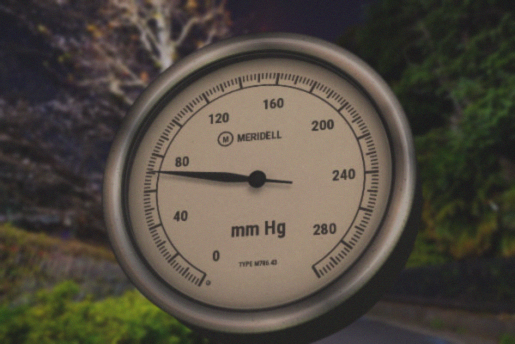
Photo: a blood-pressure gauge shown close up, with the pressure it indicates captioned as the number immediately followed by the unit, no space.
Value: 70mmHg
